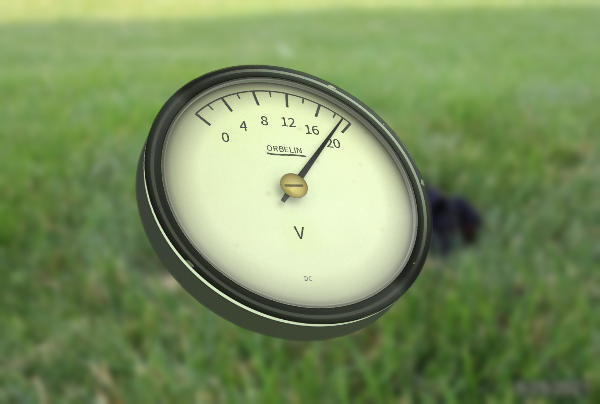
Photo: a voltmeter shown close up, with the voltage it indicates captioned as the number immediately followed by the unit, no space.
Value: 19V
